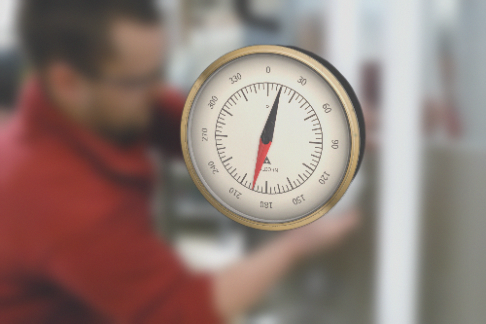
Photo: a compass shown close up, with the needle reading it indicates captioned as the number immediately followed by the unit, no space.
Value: 195°
